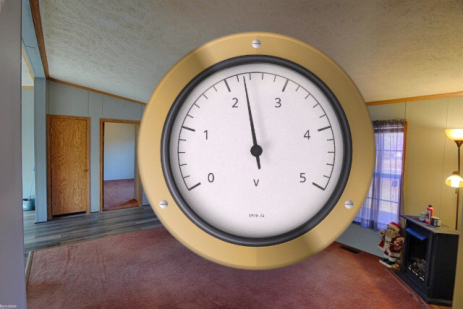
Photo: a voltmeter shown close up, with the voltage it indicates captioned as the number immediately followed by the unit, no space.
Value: 2.3V
